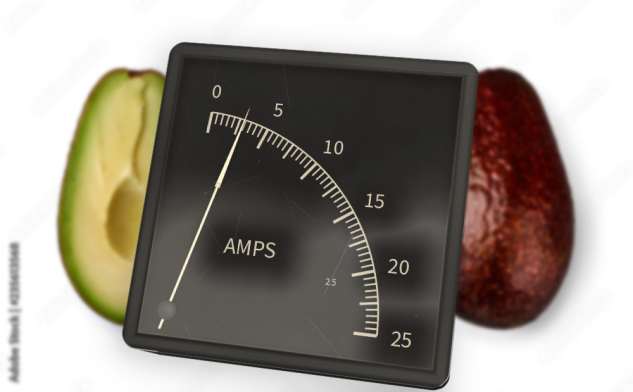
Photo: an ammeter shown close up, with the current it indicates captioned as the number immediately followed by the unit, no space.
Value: 3A
